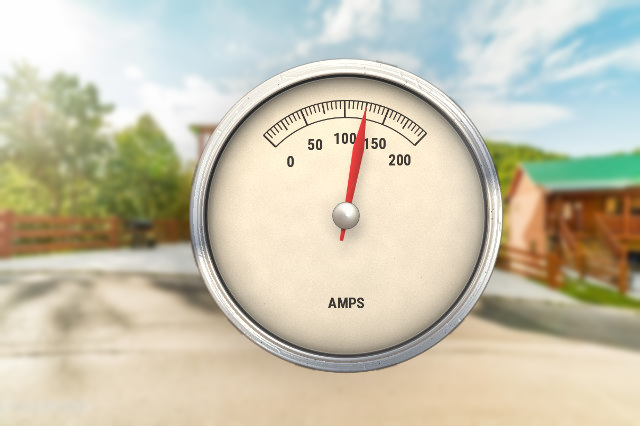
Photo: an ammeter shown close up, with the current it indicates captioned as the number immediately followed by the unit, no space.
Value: 125A
